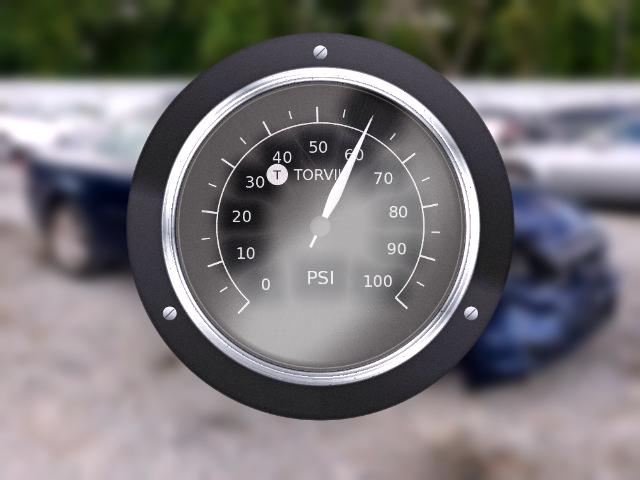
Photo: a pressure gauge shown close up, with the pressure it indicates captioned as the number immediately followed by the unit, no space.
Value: 60psi
